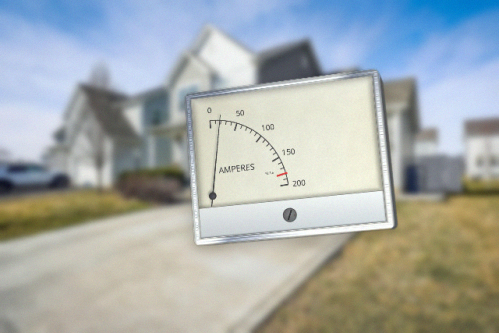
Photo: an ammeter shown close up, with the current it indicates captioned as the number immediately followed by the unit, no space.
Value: 20A
